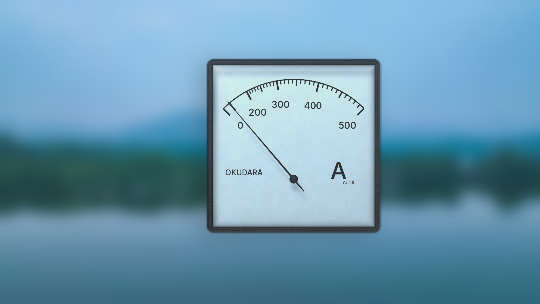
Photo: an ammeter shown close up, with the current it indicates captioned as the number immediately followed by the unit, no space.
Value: 100A
